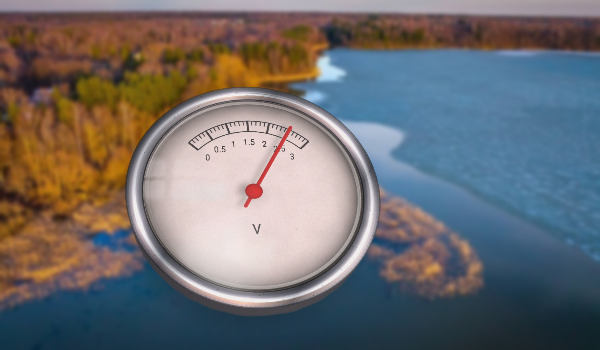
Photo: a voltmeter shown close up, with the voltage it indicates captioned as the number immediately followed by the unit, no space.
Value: 2.5V
